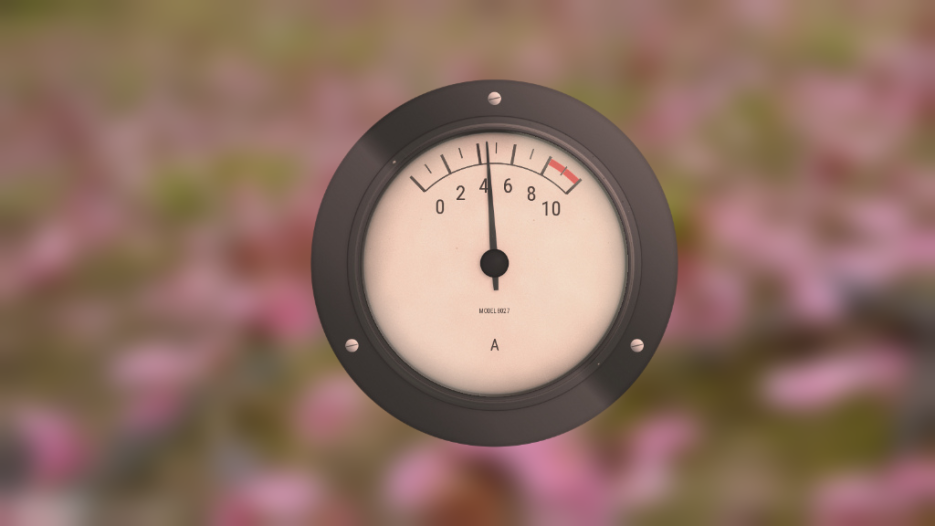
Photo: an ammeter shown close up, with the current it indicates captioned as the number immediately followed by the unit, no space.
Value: 4.5A
